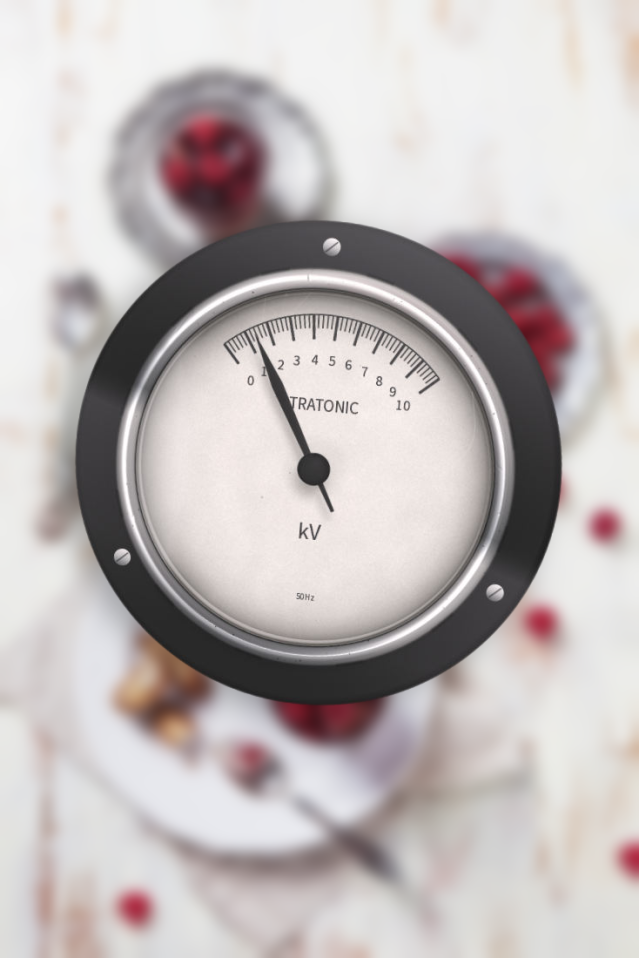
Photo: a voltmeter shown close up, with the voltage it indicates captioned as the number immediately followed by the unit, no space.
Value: 1.4kV
